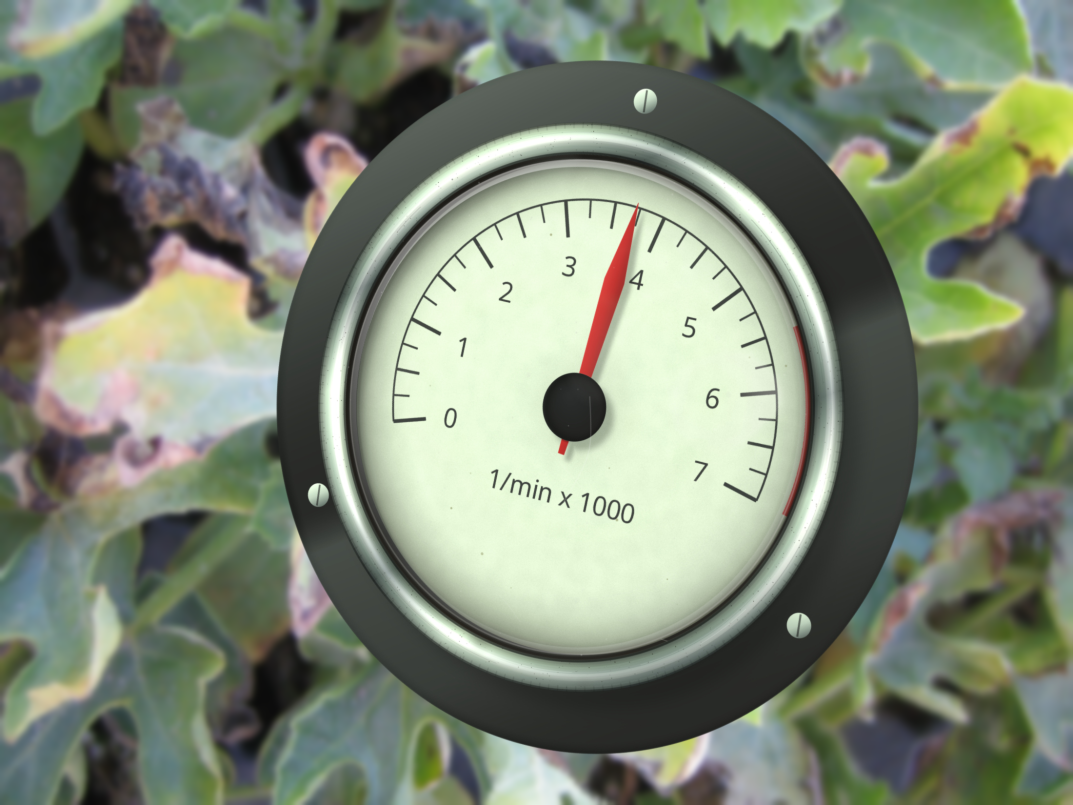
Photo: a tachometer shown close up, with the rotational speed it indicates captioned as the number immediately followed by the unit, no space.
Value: 3750rpm
